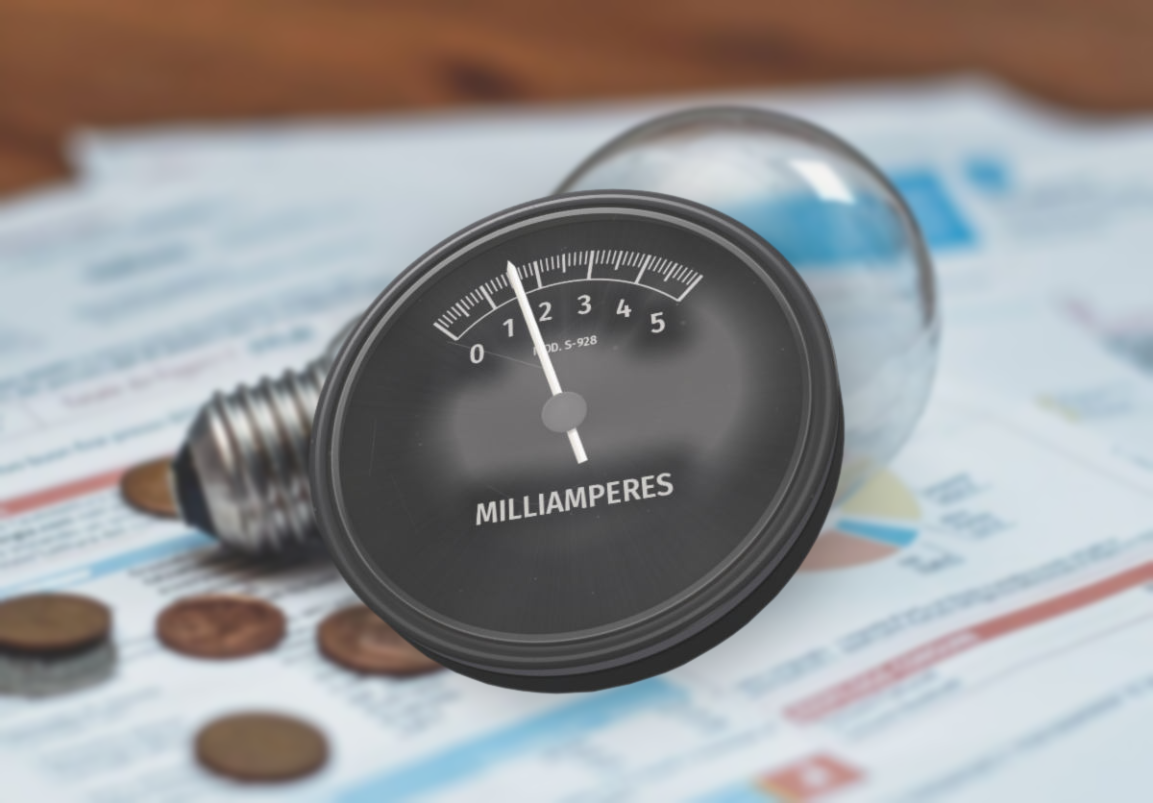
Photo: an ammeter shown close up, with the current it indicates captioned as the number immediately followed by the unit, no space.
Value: 1.6mA
